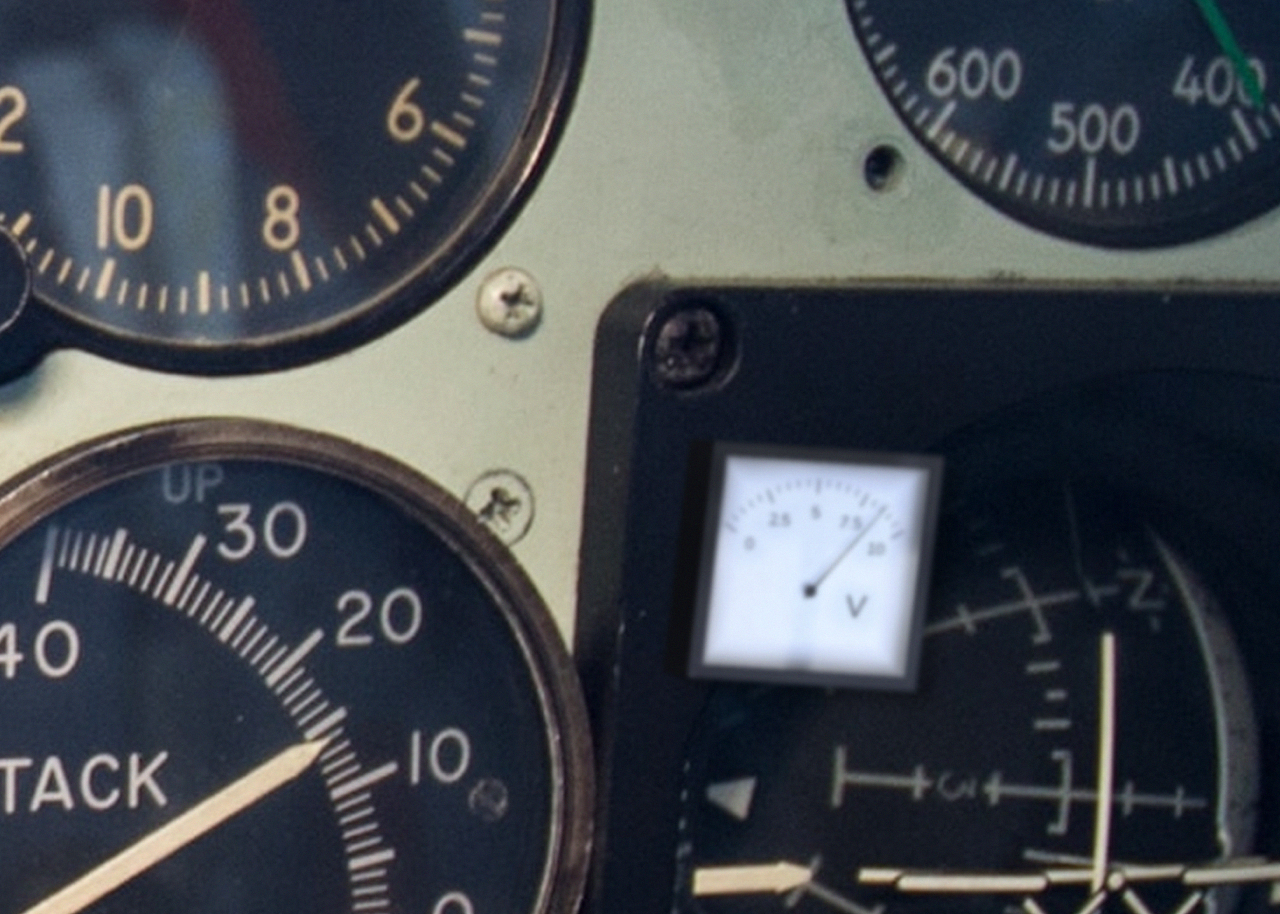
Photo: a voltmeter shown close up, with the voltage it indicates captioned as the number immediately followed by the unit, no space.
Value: 8.5V
